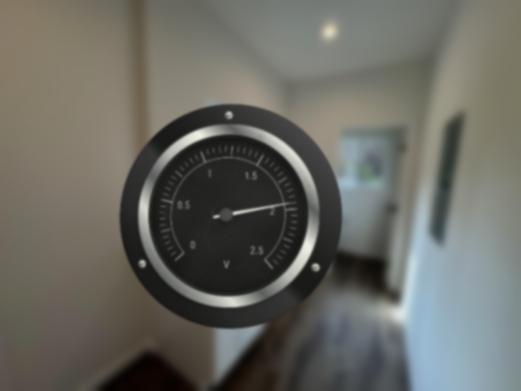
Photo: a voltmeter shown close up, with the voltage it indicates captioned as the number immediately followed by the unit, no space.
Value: 1.95V
